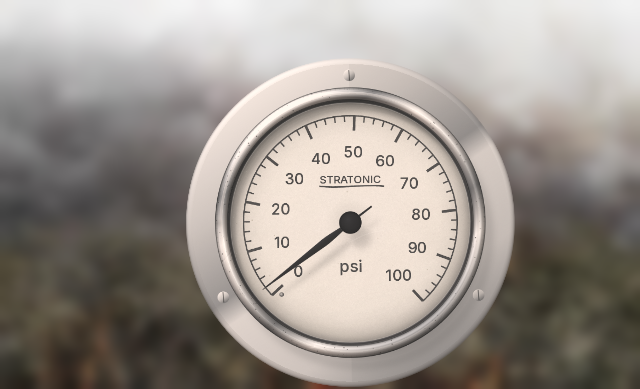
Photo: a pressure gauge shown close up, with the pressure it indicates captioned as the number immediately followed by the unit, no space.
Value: 2psi
